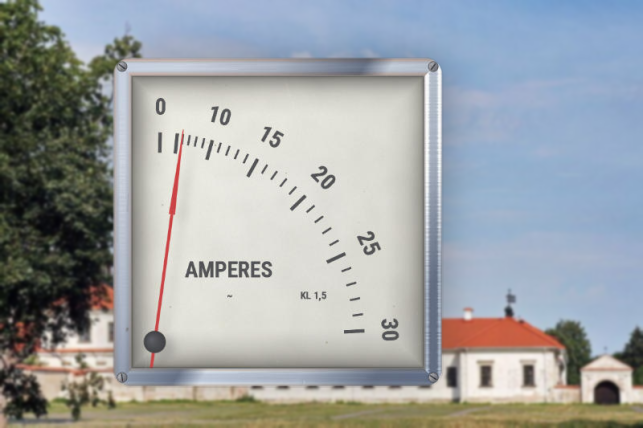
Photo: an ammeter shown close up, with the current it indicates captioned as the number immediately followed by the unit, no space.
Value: 6A
